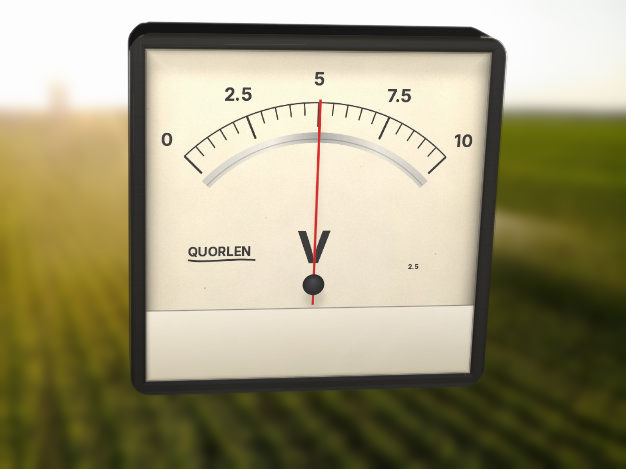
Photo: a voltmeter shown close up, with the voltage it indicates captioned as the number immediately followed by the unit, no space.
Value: 5V
